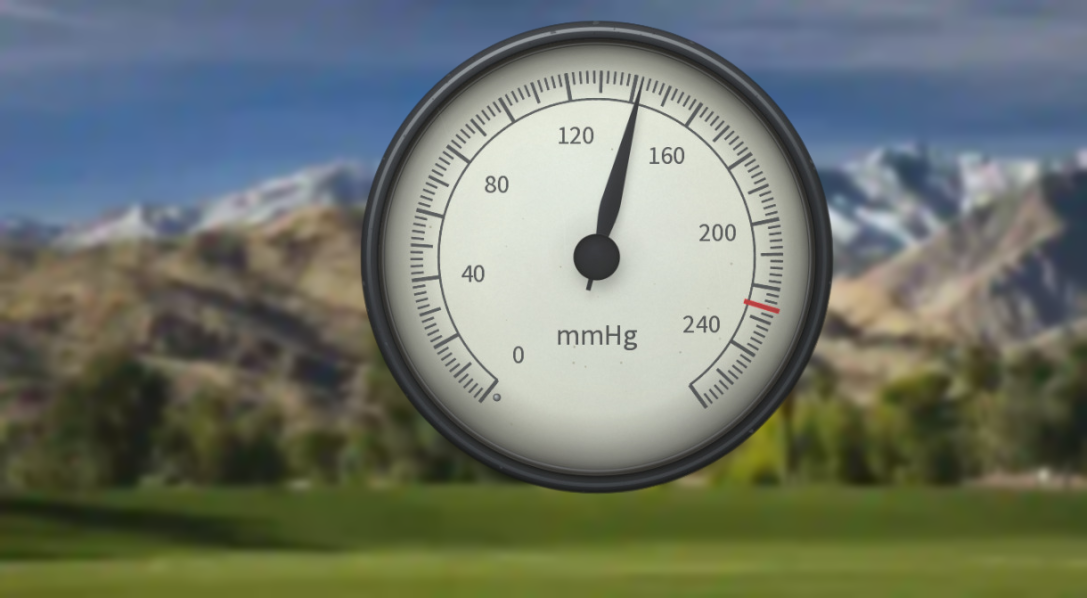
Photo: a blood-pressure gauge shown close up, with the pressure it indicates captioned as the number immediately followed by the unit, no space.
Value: 142mmHg
